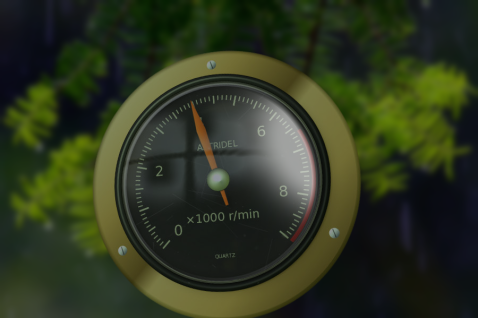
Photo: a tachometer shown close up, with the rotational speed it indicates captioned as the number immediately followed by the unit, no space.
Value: 4000rpm
